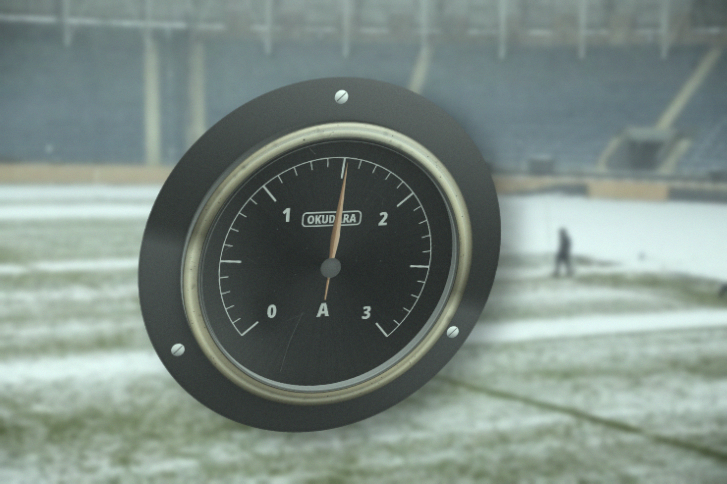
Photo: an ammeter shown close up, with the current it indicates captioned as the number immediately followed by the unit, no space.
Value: 1.5A
